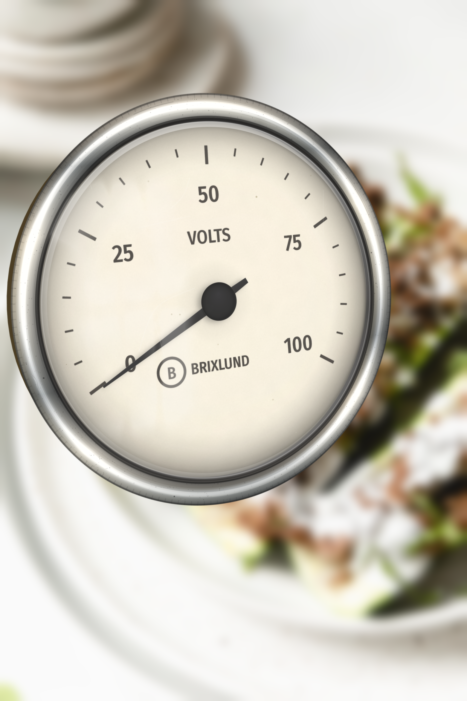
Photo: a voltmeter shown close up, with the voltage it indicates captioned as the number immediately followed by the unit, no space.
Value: 0V
